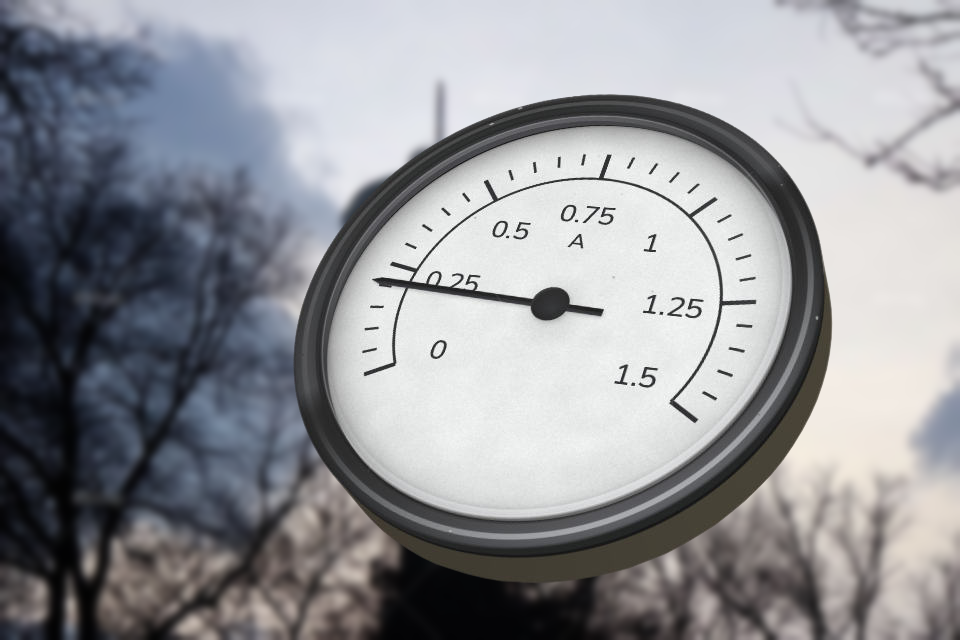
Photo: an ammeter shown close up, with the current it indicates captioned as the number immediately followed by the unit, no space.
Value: 0.2A
